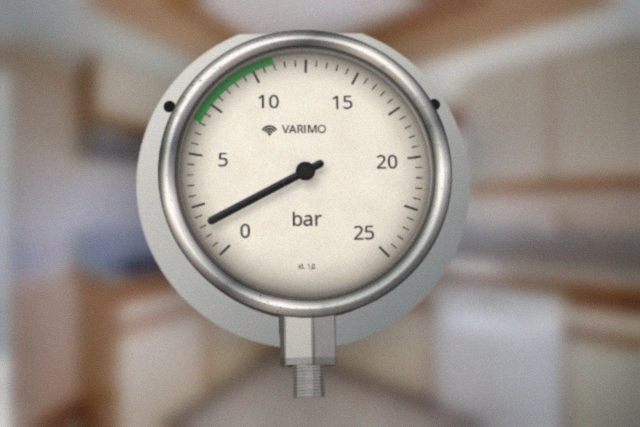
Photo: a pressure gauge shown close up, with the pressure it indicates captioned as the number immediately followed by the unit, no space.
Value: 1.5bar
